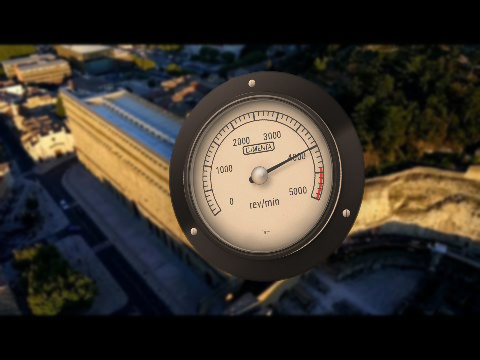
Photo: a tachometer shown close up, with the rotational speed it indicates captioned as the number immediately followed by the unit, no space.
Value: 4000rpm
